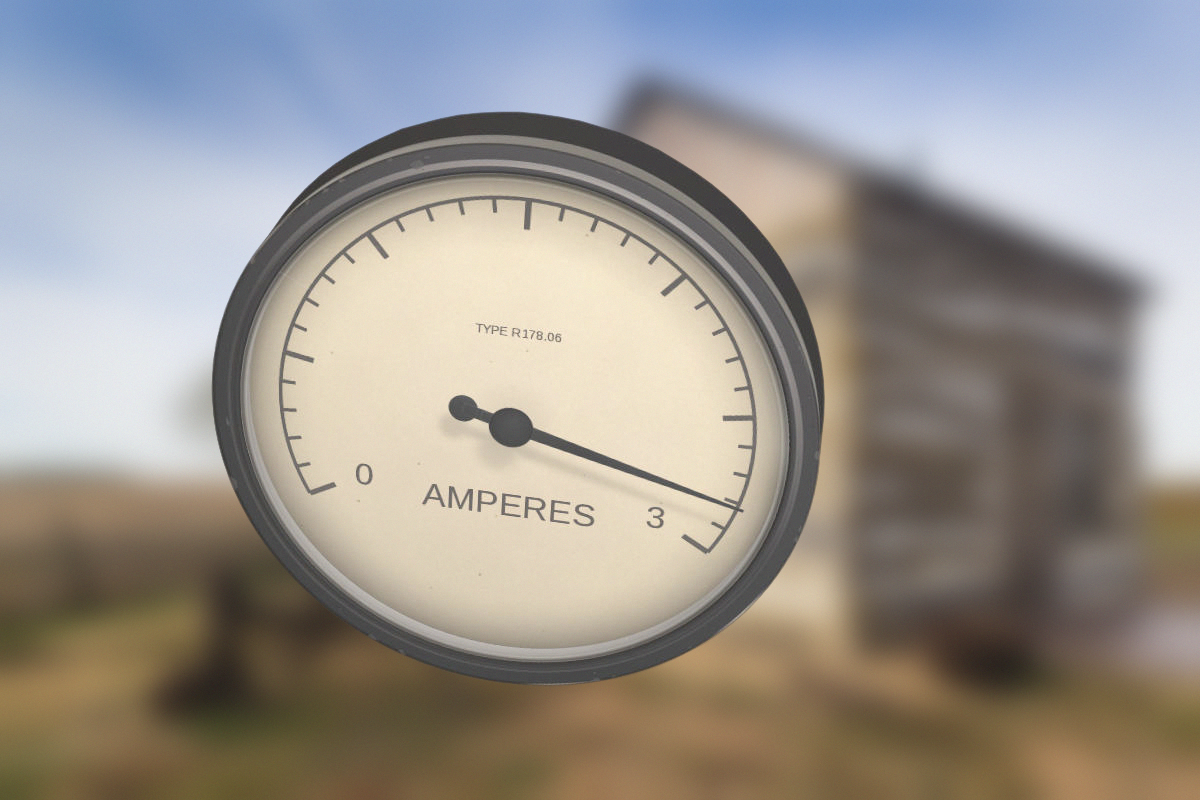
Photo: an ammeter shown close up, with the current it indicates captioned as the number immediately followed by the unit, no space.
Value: 2.8A
